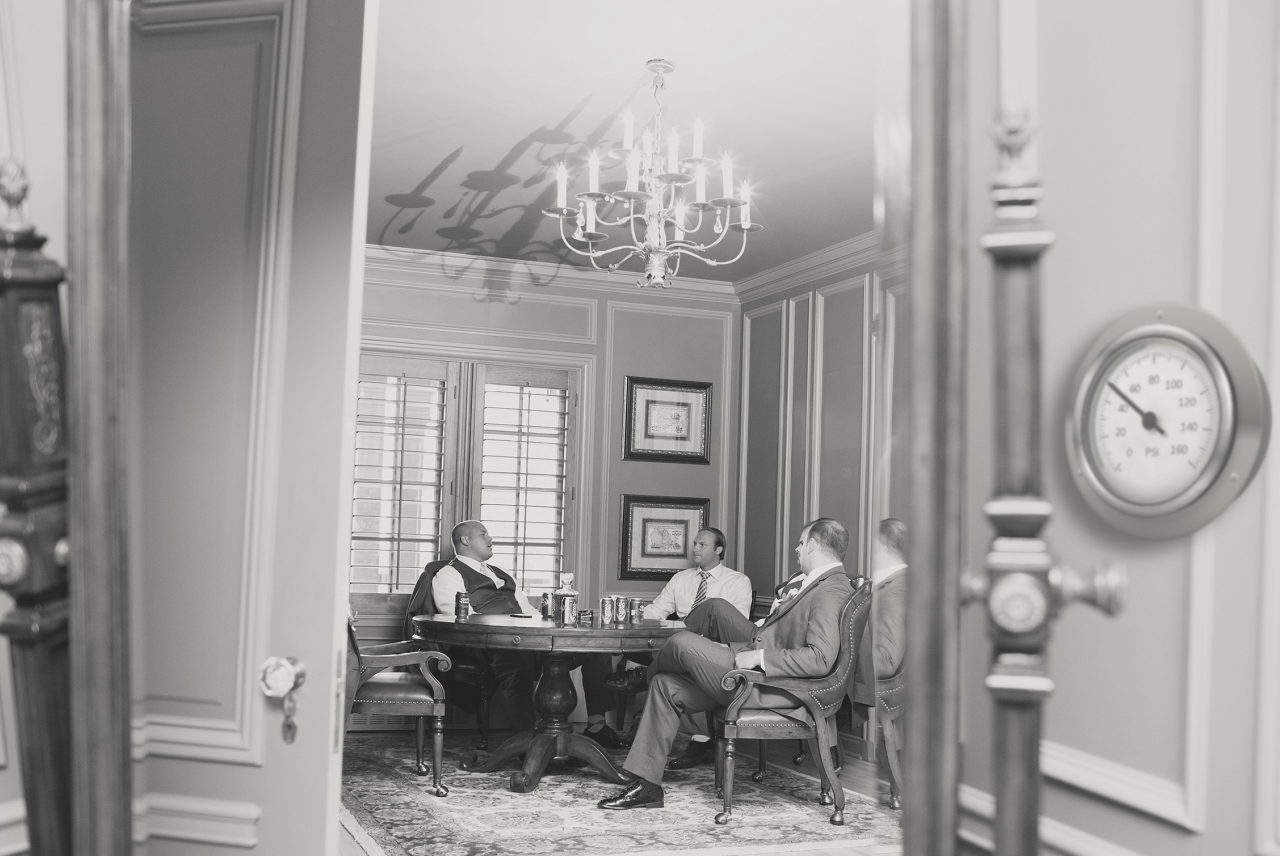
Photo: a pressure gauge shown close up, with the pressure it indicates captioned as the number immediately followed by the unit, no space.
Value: 50psi
